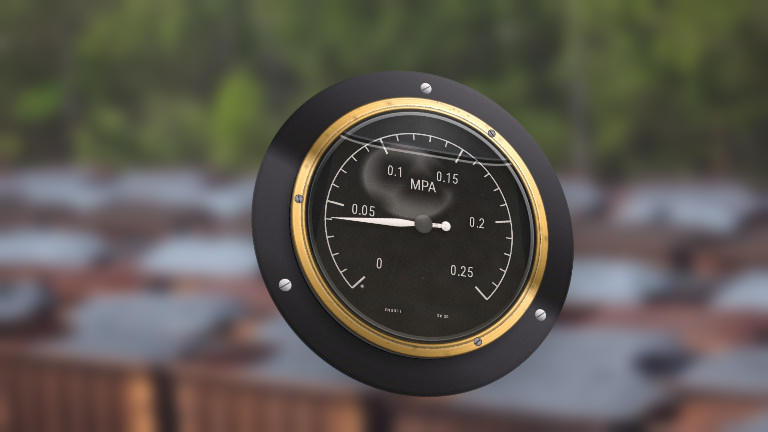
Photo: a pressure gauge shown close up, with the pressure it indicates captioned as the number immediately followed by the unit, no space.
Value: 0.04MPa
